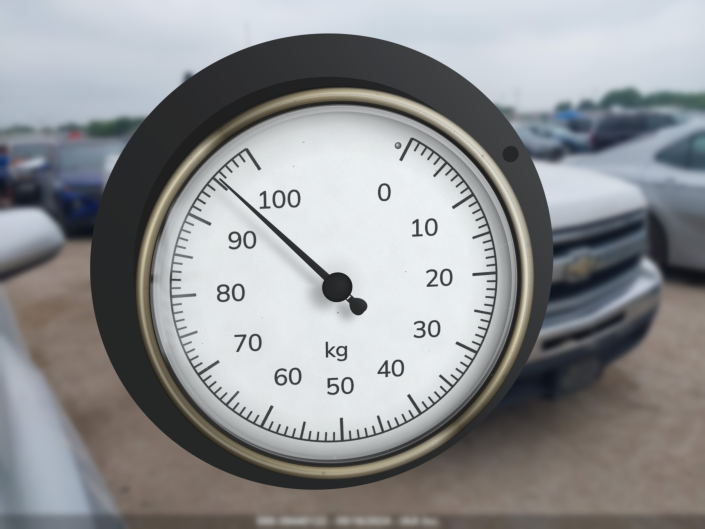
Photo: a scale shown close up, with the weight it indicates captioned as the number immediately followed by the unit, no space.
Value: 95.5kg
